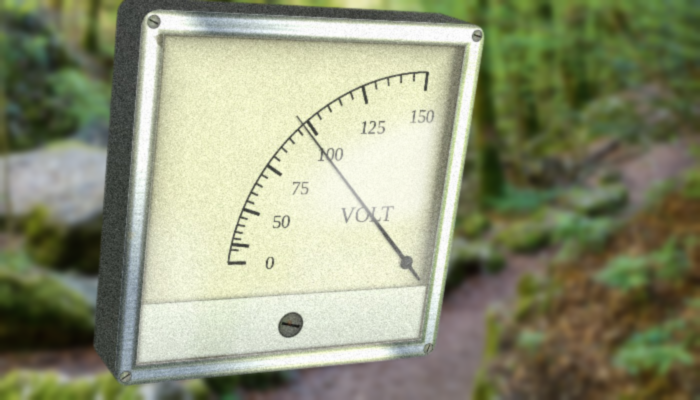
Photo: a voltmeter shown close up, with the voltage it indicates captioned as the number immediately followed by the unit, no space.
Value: 97.5V
